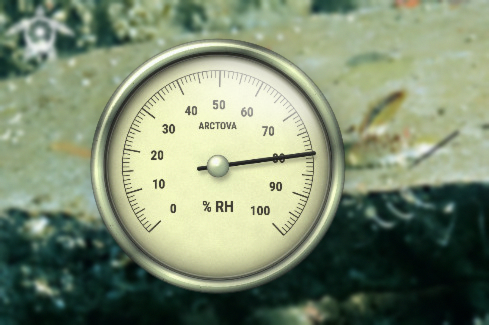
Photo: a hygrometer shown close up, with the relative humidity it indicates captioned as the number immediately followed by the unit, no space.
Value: 80%
